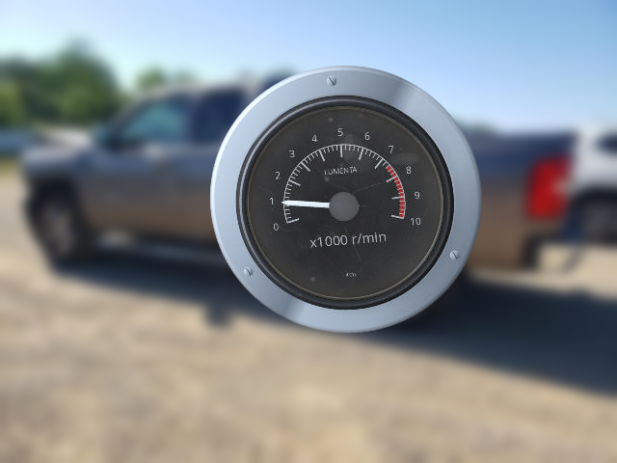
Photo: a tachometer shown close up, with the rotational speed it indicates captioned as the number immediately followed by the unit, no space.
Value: 1000rpm
